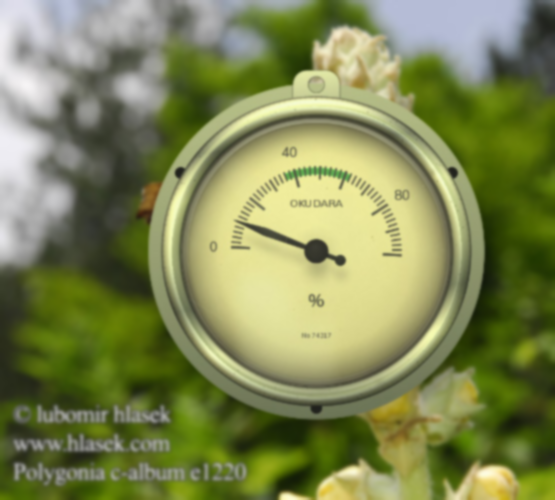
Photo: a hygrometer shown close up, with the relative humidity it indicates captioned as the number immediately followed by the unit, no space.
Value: 10%
